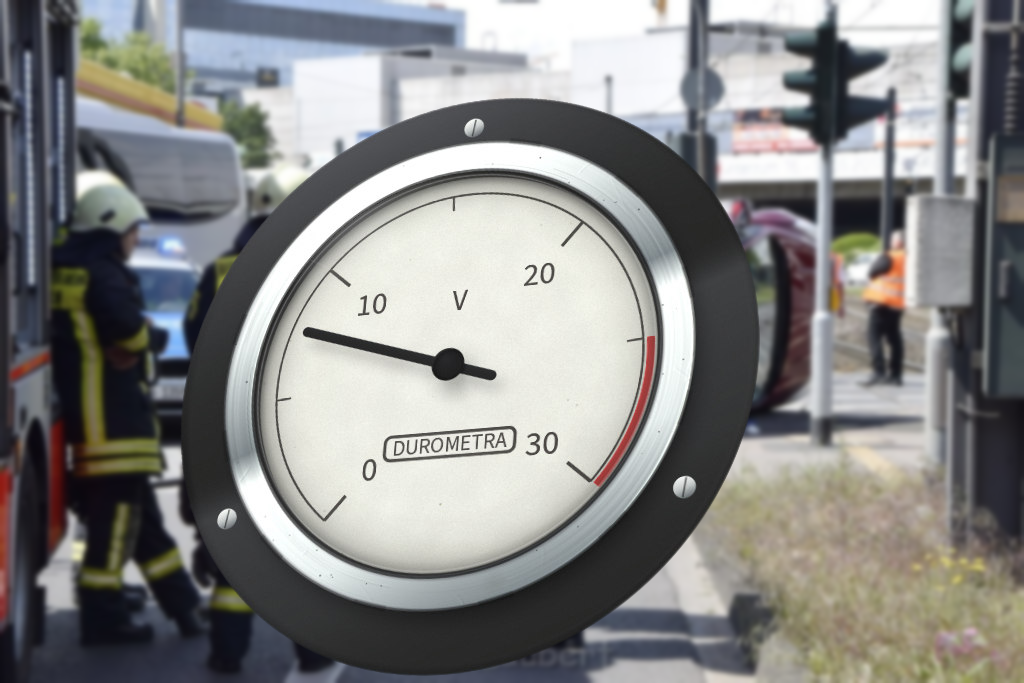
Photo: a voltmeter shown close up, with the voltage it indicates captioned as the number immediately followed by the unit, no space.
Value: 7.5V
